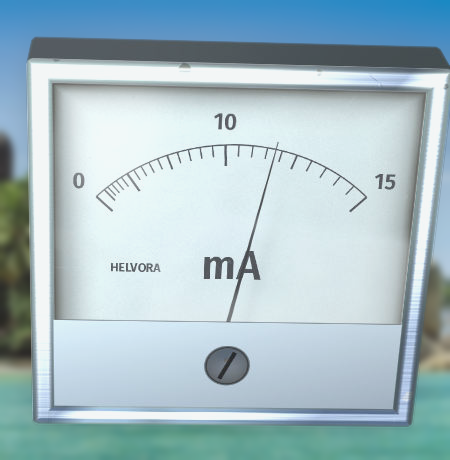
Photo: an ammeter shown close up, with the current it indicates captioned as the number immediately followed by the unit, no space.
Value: 11.75mA
